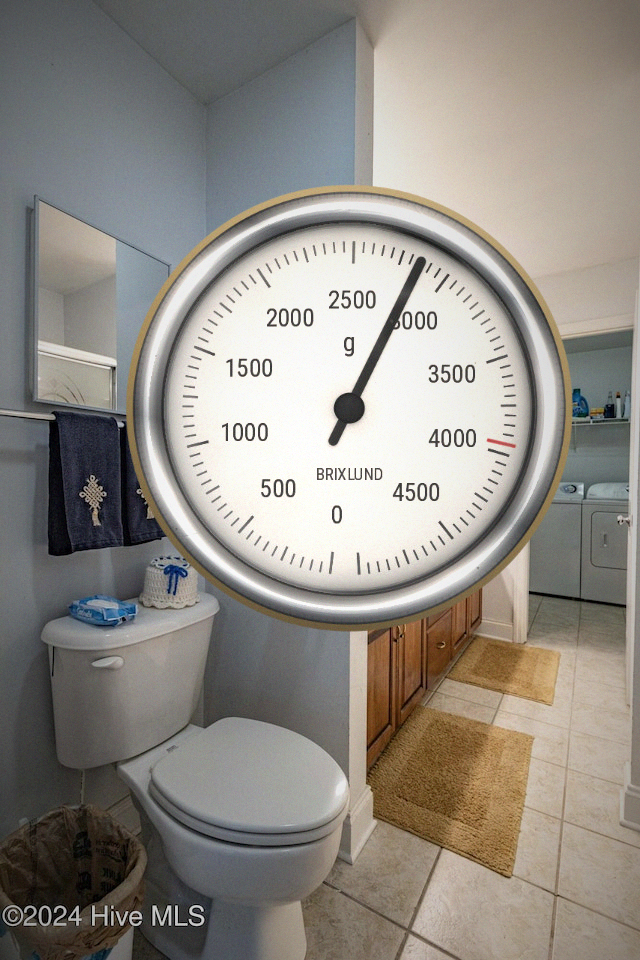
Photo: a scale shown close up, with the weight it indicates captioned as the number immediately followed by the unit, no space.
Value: 2850g
